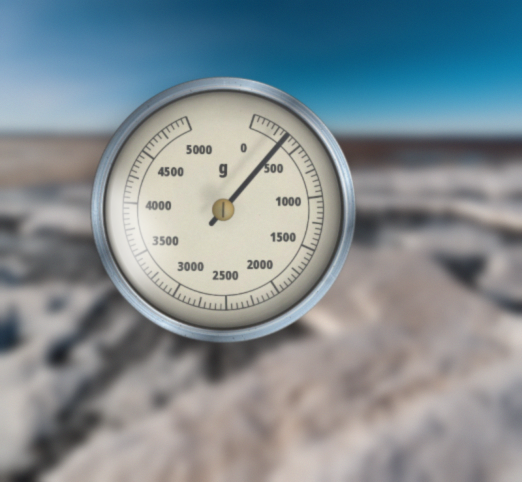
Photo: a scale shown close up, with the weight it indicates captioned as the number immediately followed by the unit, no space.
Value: 350g
